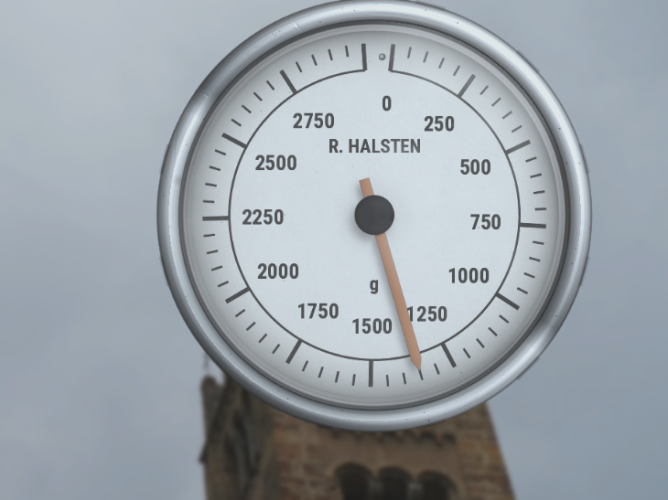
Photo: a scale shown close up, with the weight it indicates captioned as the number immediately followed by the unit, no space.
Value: 1350g
